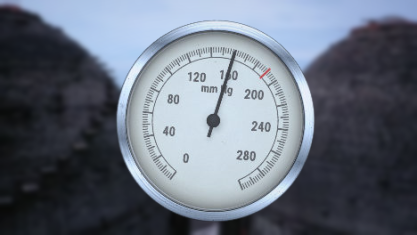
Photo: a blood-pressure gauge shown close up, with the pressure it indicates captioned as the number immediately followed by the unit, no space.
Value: 160mmHg
